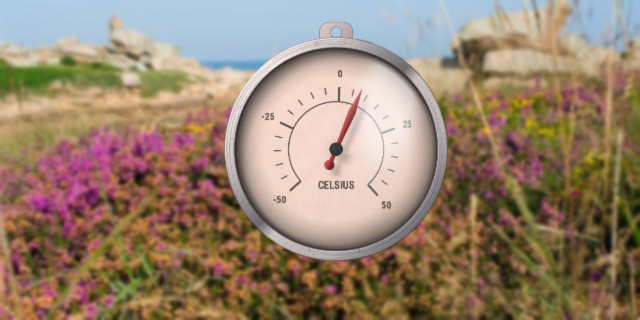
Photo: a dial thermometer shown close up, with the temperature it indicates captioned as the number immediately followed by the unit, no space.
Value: 7.5°C
